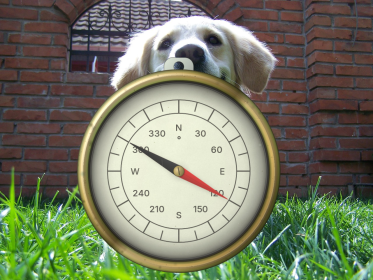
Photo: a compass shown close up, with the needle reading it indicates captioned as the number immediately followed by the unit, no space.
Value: 120°
